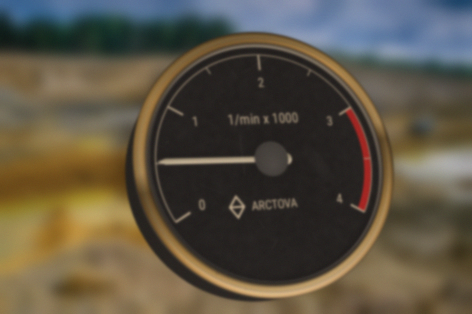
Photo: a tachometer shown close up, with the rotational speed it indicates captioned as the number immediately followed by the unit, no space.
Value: 500rpm
